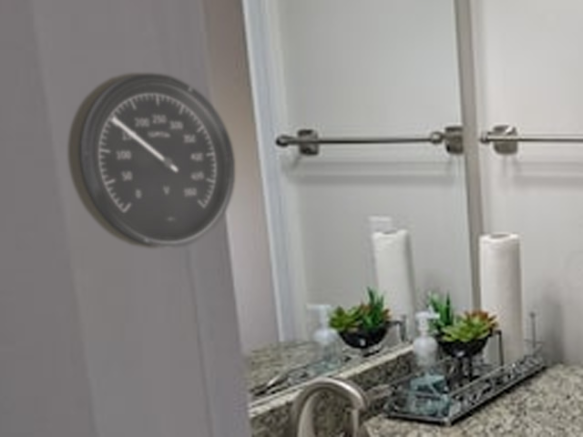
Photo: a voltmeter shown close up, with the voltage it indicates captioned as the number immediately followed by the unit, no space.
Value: 150V
